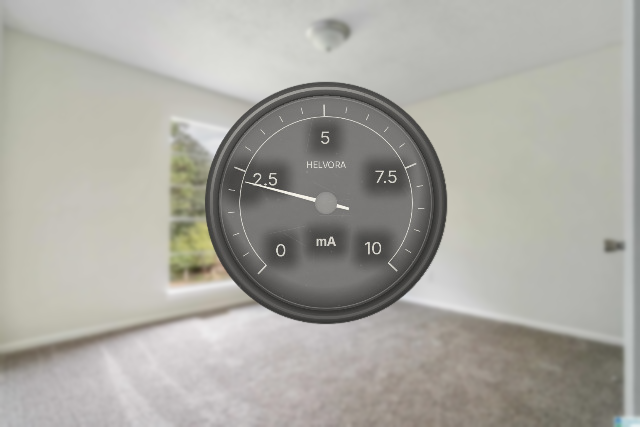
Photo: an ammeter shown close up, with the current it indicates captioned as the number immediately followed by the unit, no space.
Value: 2.25mA
